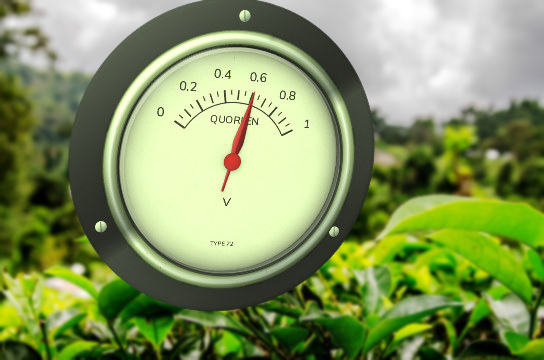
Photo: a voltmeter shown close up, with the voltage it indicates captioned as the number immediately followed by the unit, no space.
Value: 0.6V
